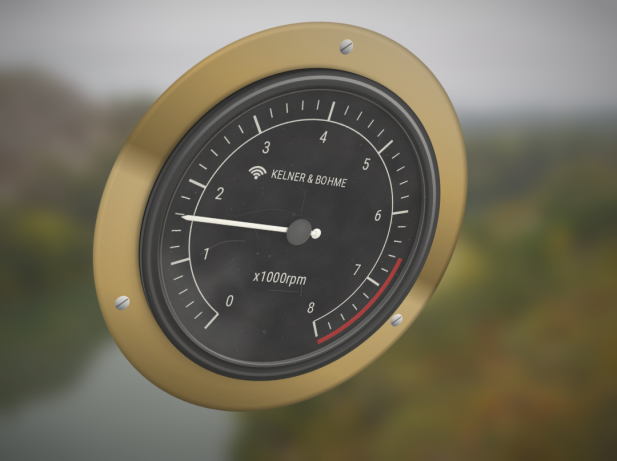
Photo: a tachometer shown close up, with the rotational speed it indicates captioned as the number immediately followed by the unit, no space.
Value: 1600rpm
